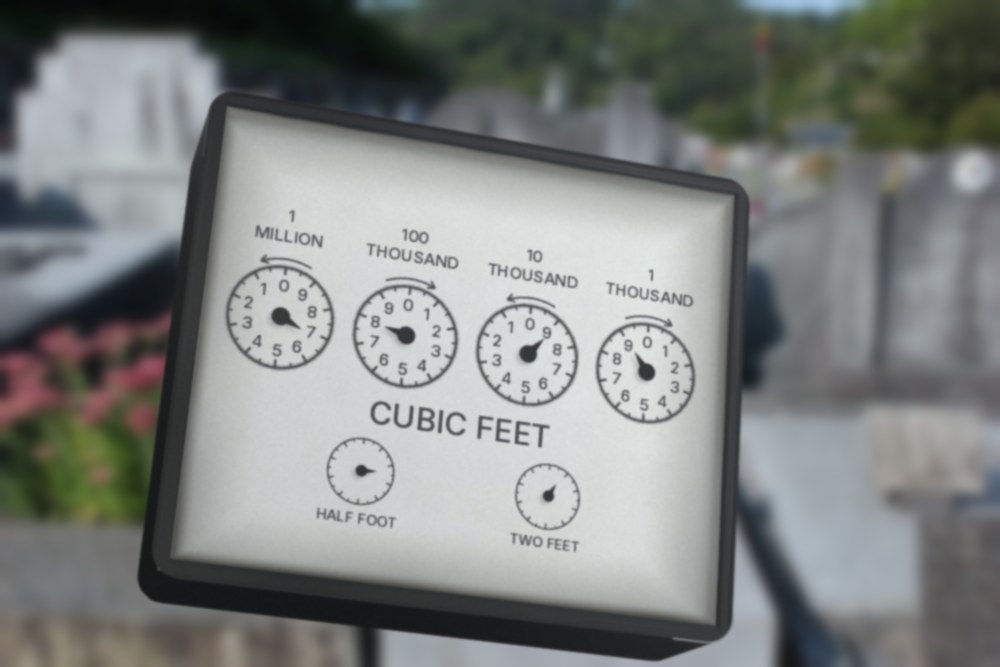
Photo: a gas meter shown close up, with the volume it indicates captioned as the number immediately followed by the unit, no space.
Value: 678900ft³
